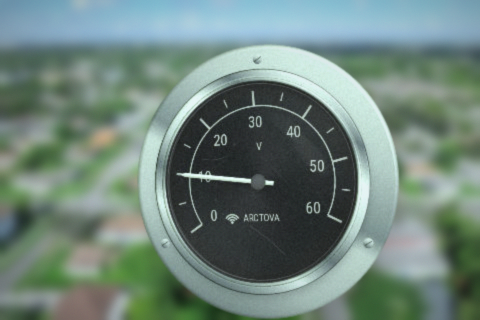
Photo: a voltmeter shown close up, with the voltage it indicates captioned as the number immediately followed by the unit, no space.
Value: 10V
